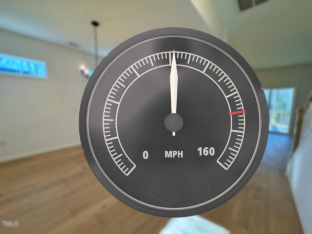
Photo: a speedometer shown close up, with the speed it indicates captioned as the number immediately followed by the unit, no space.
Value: 82mph
